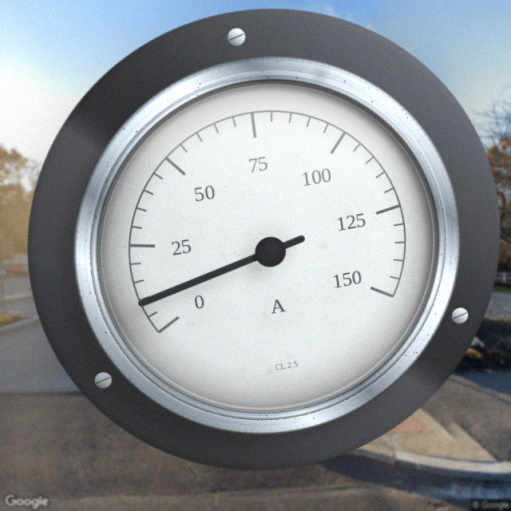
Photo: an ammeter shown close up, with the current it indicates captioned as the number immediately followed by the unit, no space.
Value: 10A
